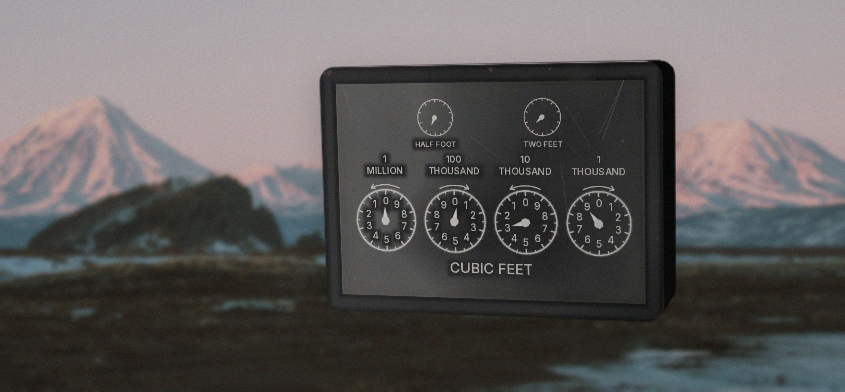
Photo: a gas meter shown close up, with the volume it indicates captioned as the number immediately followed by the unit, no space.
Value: 2900ft³
